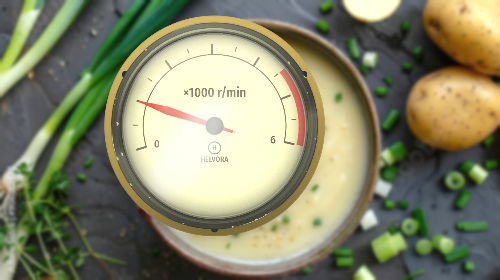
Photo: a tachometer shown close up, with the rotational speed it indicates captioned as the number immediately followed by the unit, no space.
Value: 1000rpm
